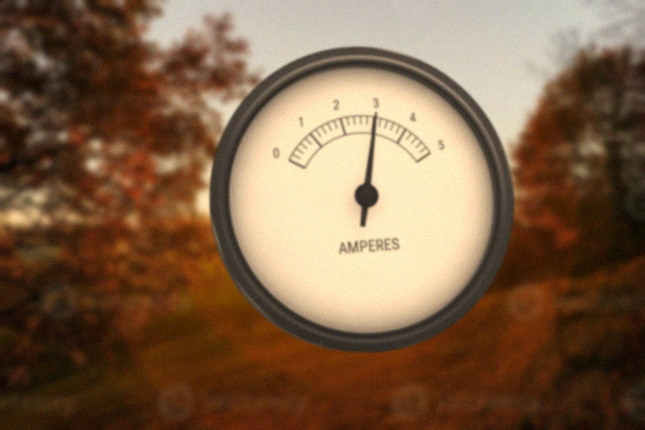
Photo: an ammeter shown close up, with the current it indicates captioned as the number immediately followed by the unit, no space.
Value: 3A
